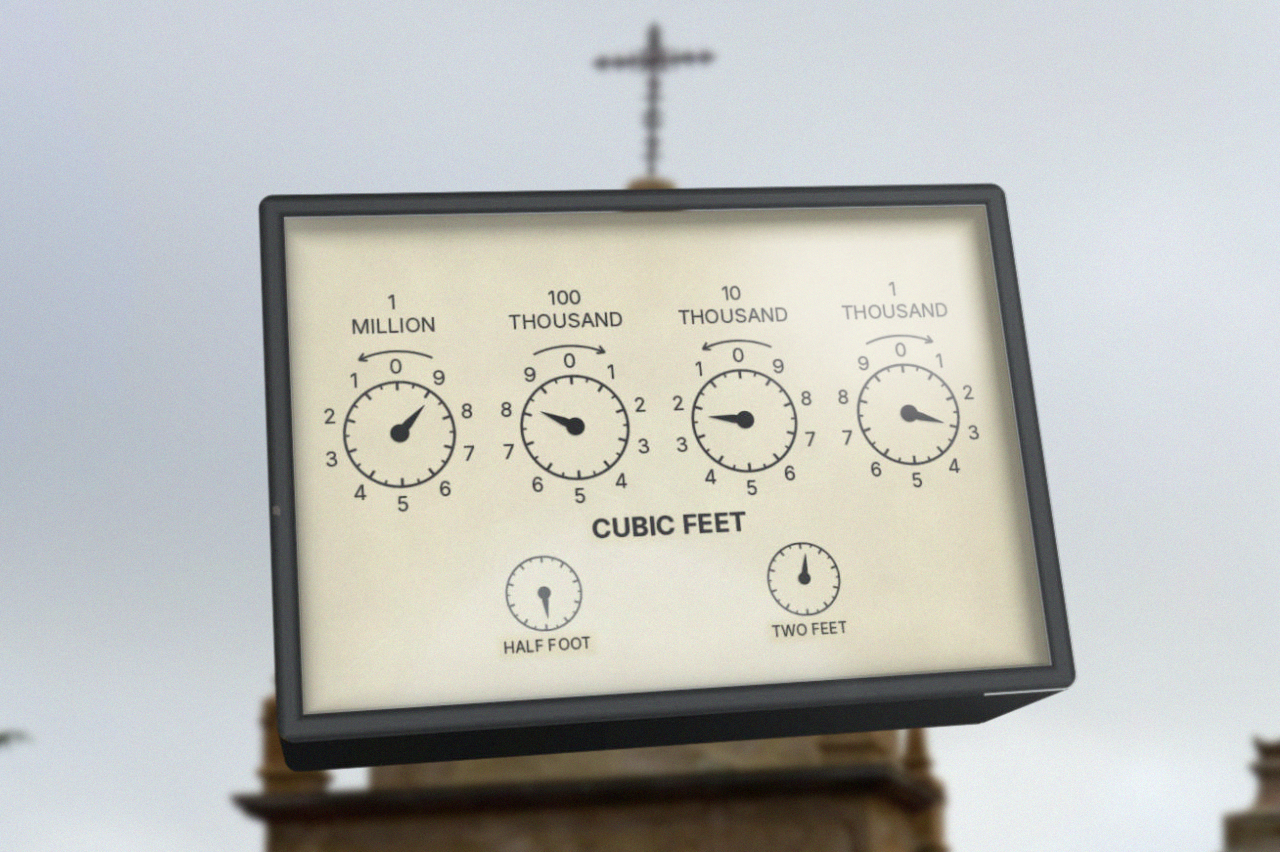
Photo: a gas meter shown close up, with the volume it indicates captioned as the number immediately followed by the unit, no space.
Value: 882300ft³
